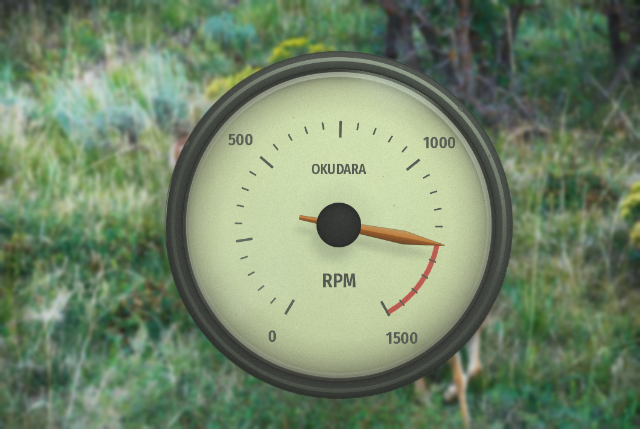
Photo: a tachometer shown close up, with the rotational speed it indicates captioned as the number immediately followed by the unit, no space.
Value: 1250rpm
